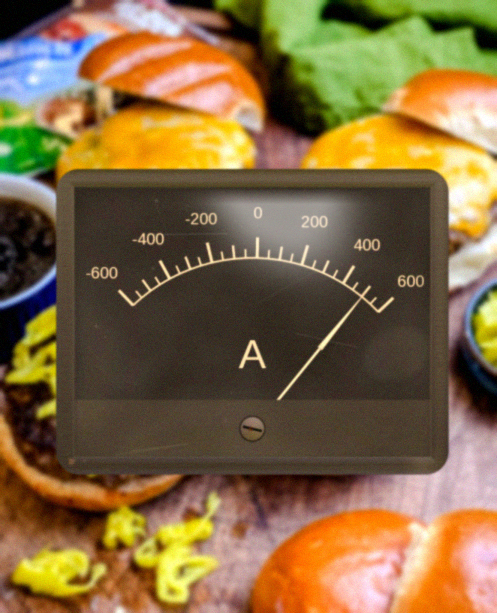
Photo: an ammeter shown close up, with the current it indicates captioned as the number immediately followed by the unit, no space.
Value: 500A
